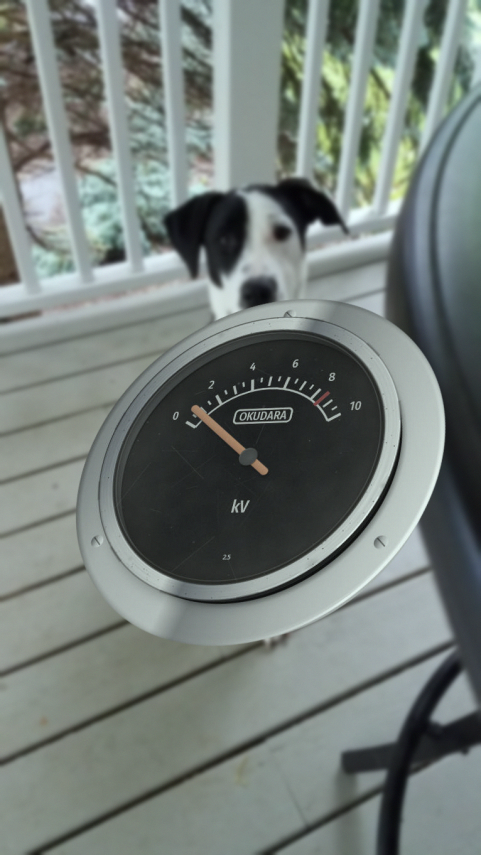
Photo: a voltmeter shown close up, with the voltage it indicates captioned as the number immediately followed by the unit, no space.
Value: 0.75kV
